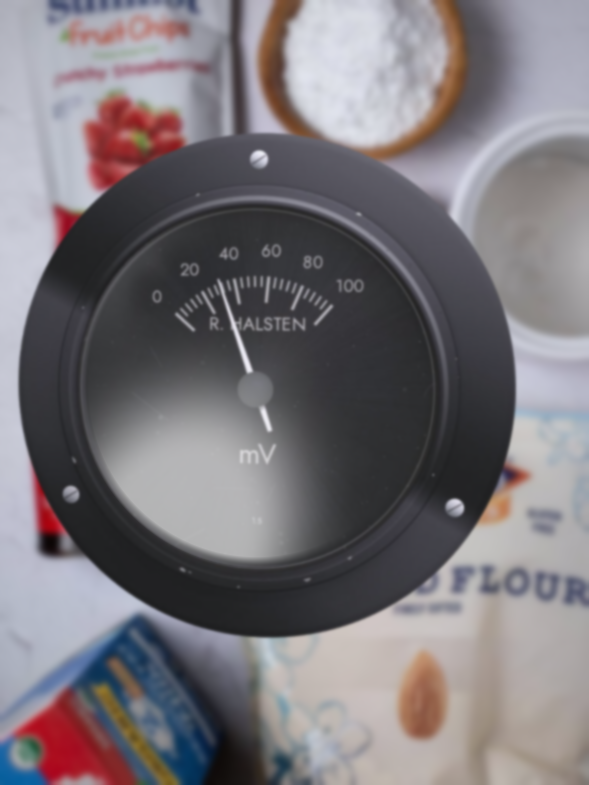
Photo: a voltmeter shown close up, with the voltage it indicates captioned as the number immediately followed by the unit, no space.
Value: 32mV
